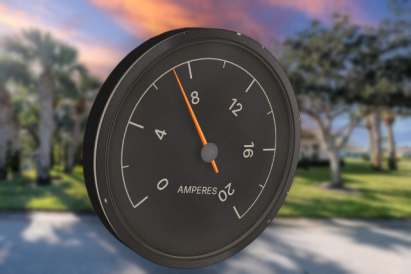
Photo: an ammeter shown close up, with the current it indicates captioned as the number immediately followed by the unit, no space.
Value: 7A
